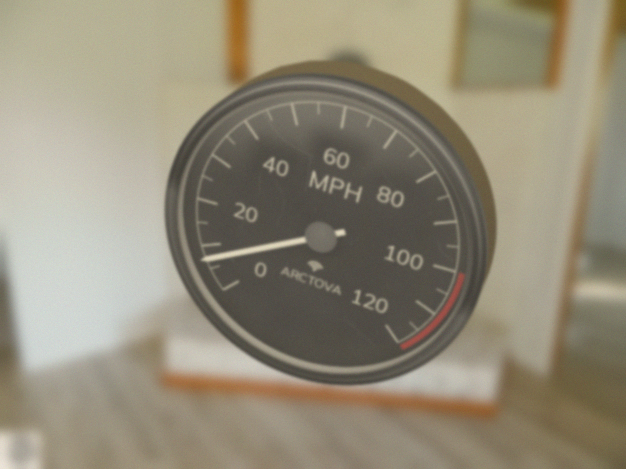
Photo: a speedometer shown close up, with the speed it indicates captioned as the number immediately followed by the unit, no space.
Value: 7.5mph
